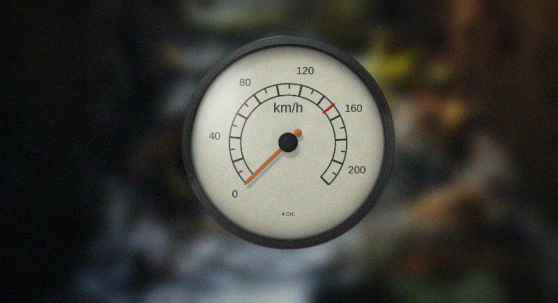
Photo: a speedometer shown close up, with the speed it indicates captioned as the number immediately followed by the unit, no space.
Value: 0km/h
